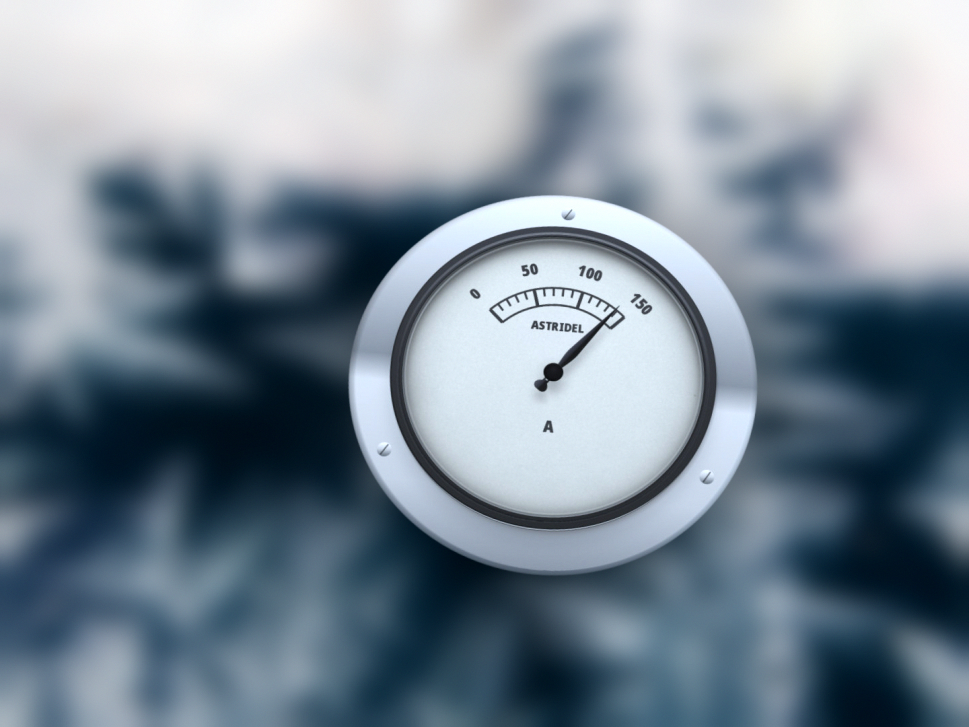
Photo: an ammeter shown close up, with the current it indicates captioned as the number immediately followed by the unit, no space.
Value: 140A
